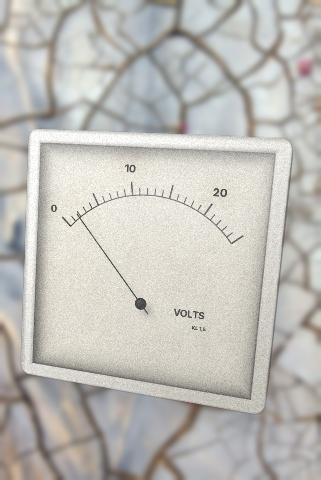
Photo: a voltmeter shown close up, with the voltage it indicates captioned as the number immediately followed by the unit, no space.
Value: 2V
